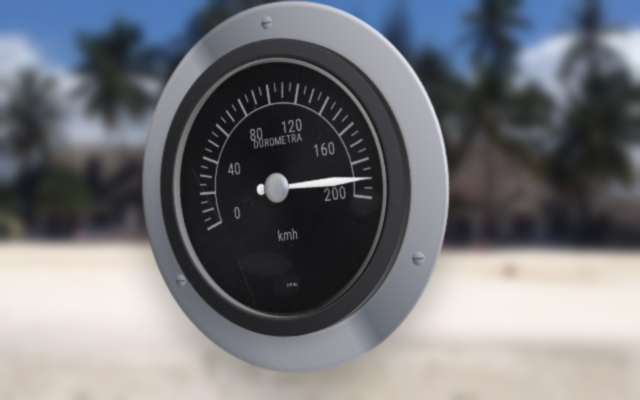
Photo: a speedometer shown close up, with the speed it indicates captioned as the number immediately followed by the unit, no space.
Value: 190km/h
